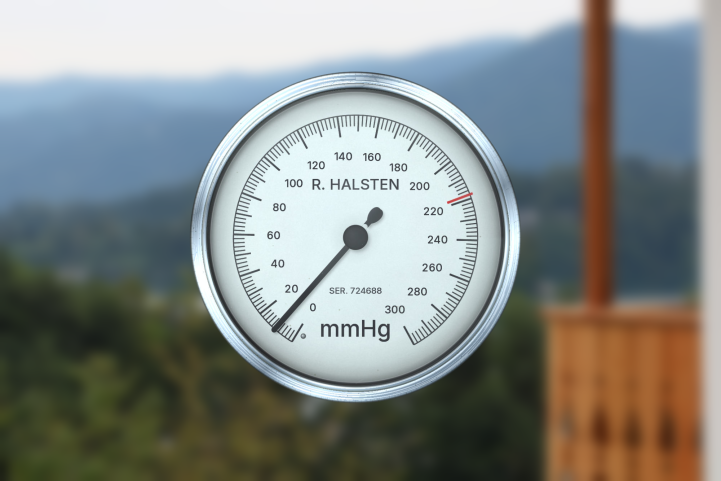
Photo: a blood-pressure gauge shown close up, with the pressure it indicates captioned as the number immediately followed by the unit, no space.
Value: 10mmHg
